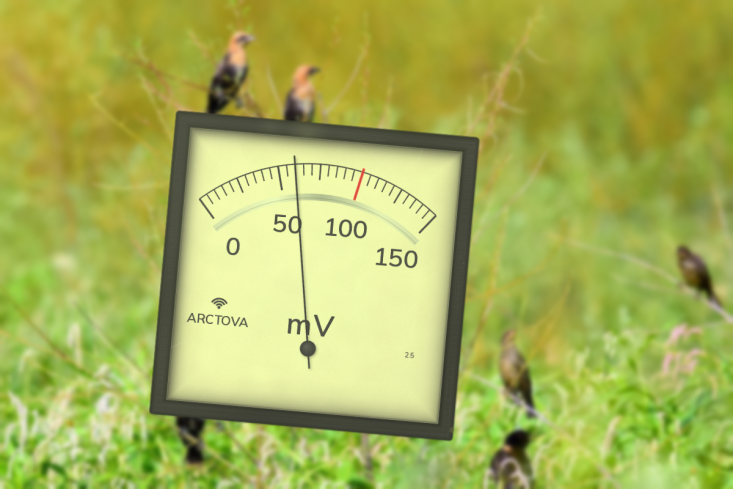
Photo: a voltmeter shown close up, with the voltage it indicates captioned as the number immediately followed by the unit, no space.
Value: 60mV
